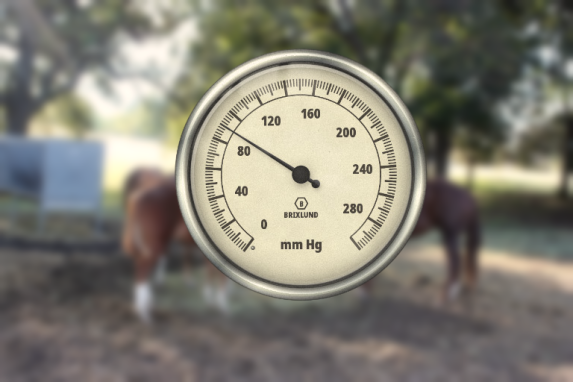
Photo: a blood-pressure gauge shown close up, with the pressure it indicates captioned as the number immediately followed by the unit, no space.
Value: 90mmHg
